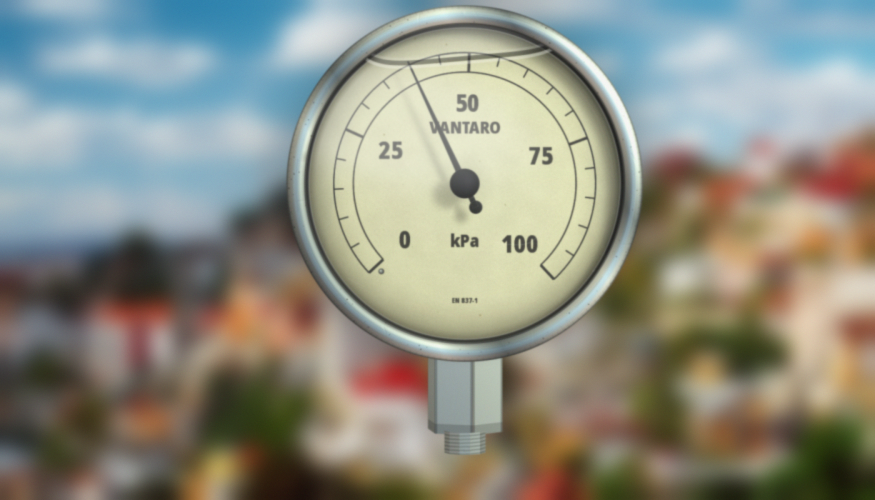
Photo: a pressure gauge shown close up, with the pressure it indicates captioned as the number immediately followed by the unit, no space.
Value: 40kPa
